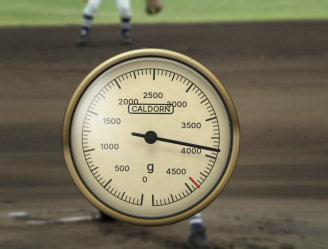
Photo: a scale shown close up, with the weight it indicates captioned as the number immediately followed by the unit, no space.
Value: 3900g
